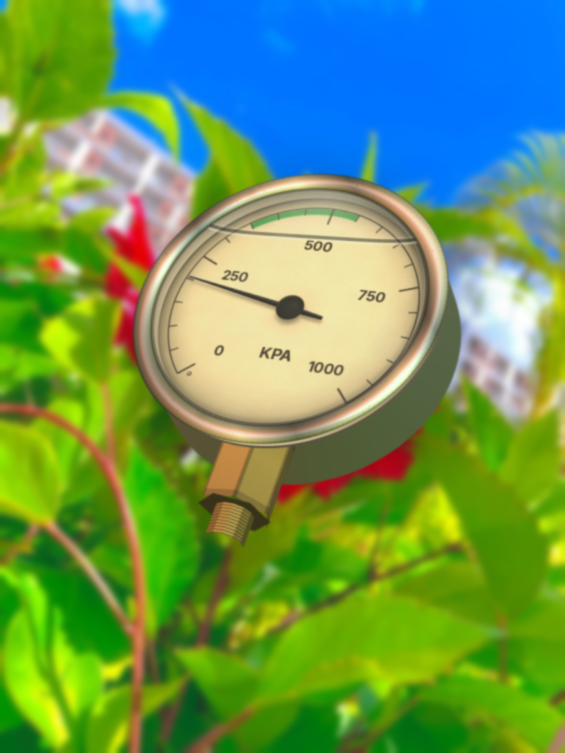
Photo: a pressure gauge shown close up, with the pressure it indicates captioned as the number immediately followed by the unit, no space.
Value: 200kPa
